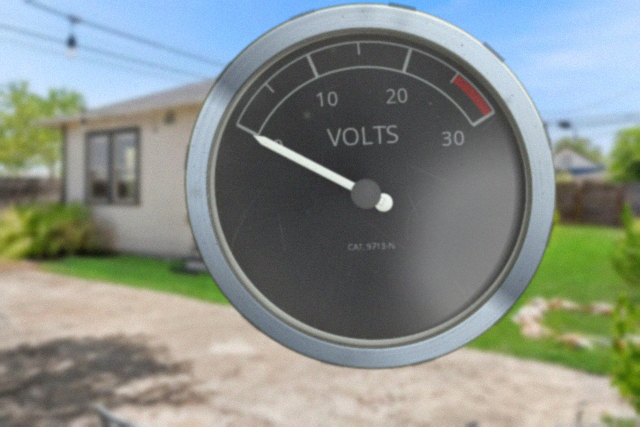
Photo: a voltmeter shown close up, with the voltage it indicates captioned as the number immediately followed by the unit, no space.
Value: 0V
